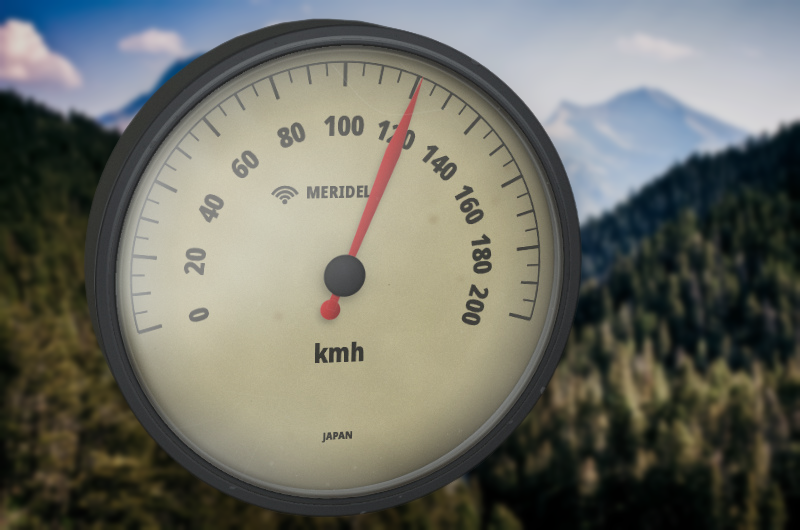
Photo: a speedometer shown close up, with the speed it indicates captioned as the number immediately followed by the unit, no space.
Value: 120km/h
